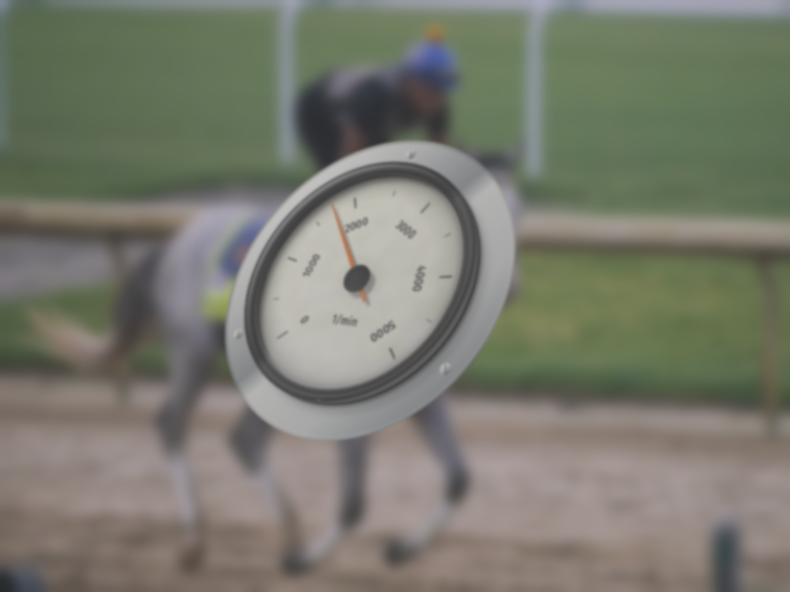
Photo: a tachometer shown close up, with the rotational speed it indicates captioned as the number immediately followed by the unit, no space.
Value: 1750rpm
